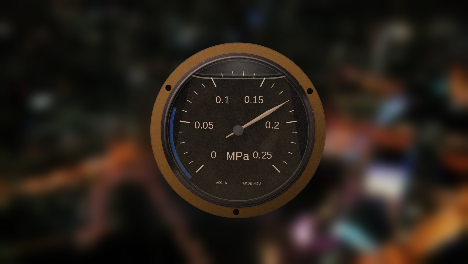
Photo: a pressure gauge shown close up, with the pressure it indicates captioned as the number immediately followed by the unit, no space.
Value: 0.18MPa
